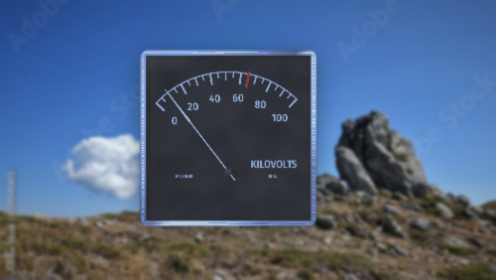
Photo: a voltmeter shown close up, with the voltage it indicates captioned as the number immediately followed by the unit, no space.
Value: 10kV
